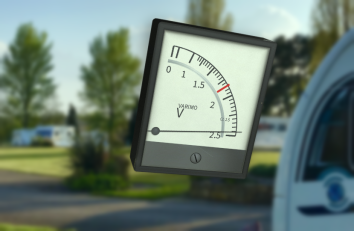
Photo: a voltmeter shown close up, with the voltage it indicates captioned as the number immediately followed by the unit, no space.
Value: 2.45V
